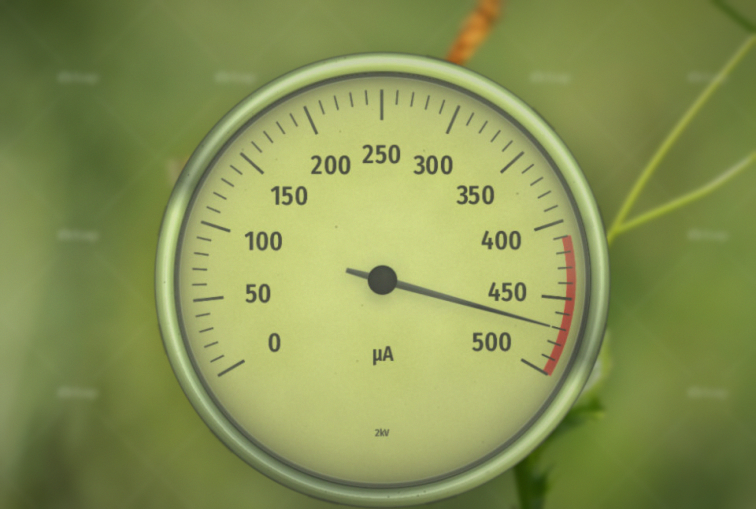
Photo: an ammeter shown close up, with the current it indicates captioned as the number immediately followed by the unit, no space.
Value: 470µA
